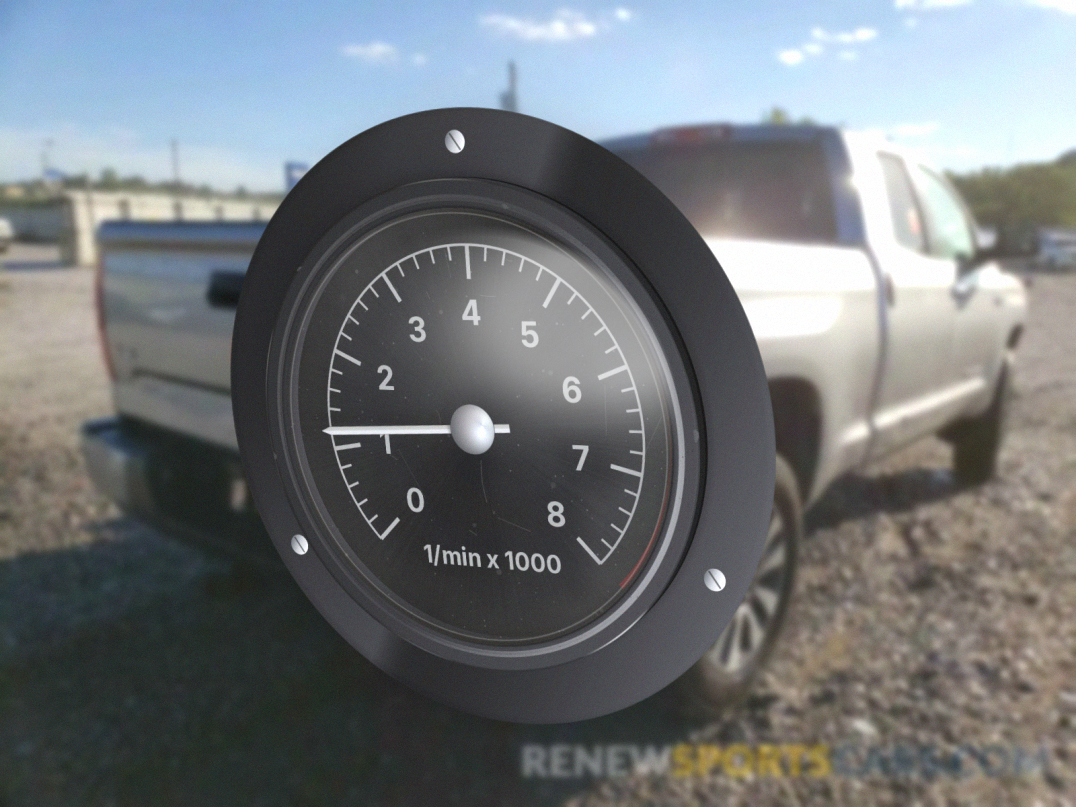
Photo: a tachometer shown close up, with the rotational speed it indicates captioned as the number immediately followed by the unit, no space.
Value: 1200rpm
